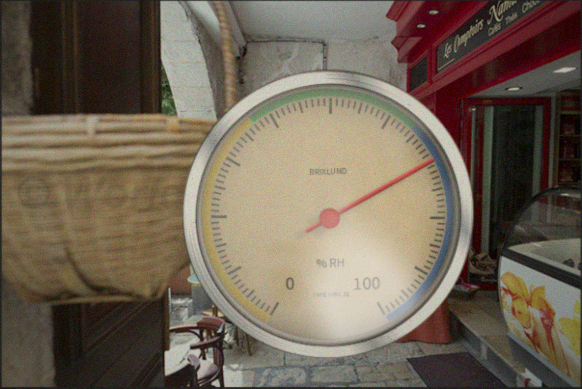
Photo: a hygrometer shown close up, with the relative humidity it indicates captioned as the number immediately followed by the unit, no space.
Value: 70%
